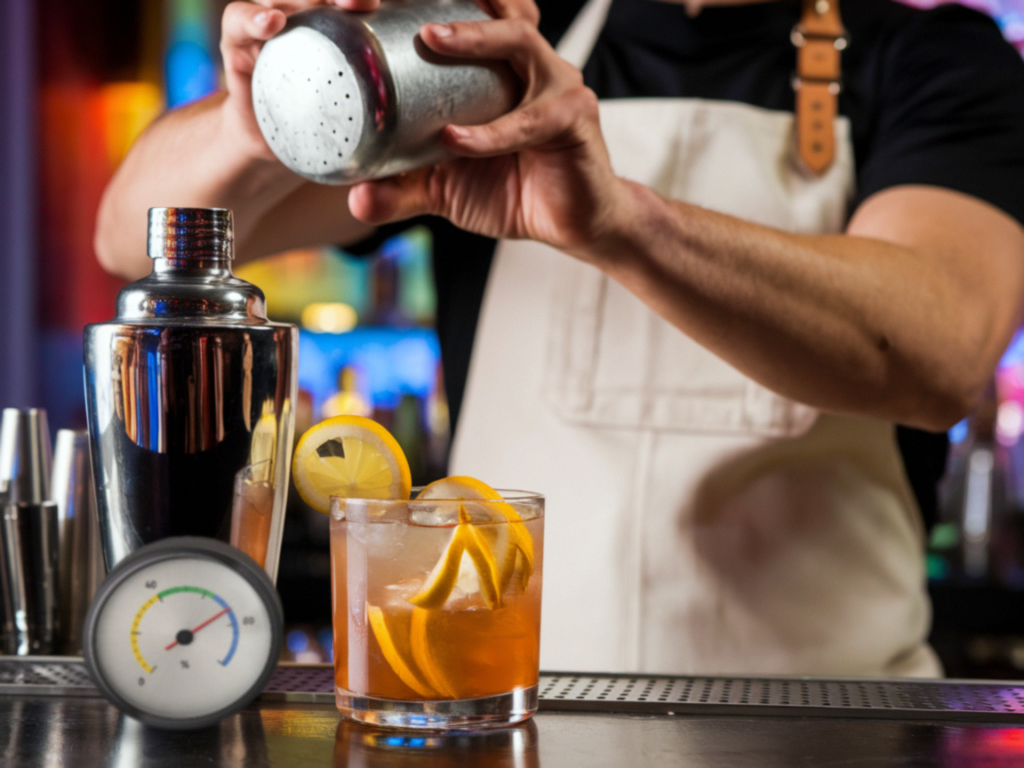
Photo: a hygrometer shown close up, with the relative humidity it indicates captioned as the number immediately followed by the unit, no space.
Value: 72%
